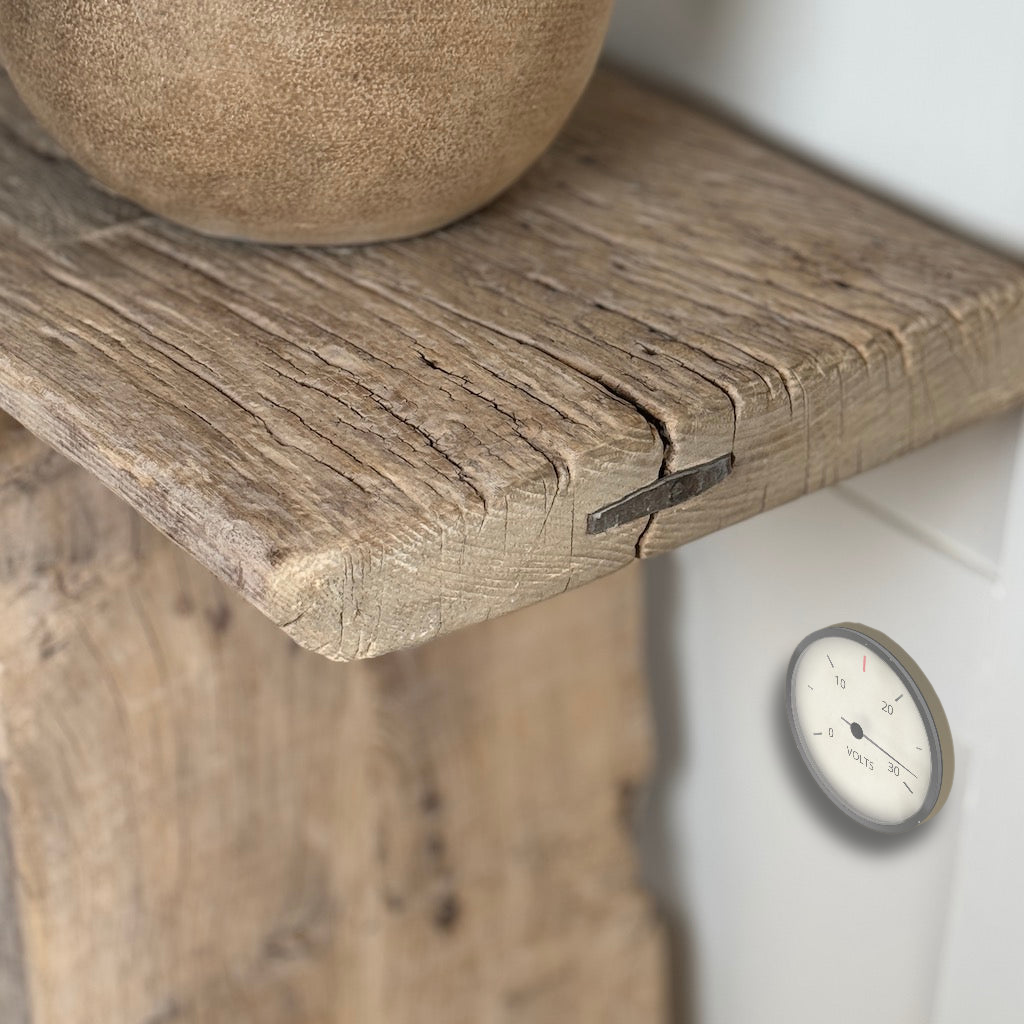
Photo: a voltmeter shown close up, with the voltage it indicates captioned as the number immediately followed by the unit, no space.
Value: 27.5V
